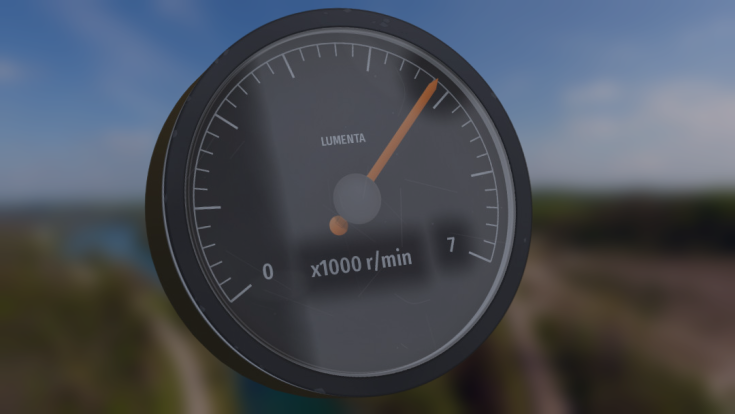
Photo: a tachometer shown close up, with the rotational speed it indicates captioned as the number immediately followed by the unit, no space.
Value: 4800rpm
